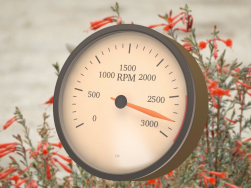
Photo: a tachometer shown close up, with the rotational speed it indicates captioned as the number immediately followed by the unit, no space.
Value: 2800rpm
